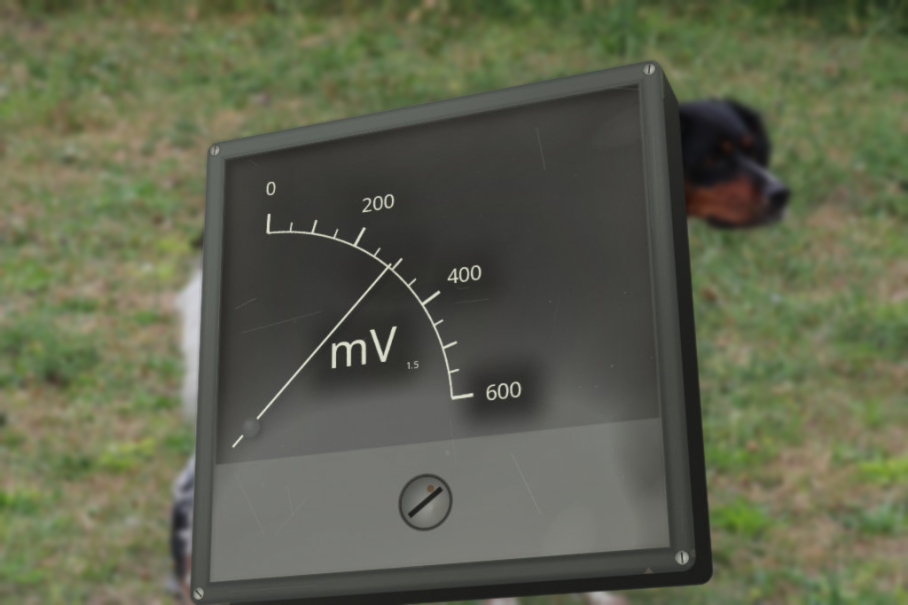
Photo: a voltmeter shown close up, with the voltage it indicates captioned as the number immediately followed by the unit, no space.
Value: 300mV
